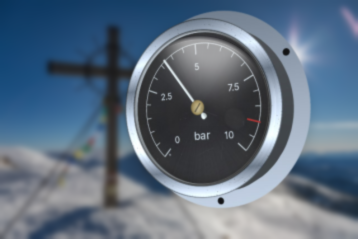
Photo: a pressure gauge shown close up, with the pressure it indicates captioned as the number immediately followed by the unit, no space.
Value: 3.75bar
